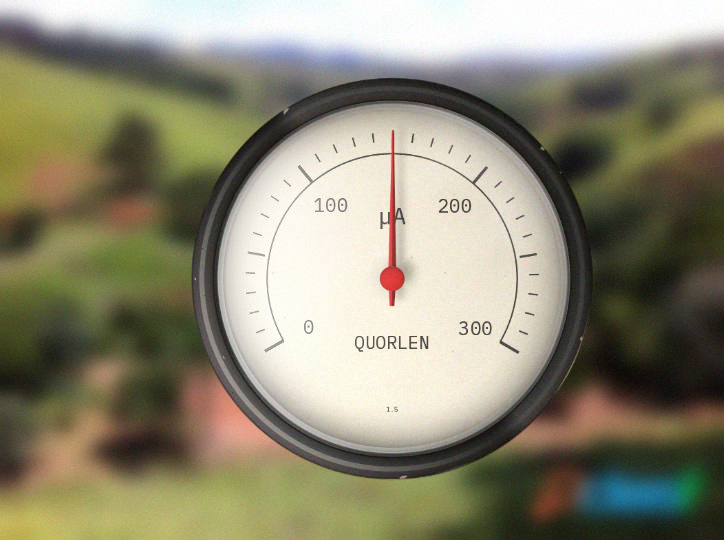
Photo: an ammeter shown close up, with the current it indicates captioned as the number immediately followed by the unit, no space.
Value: 150µA
